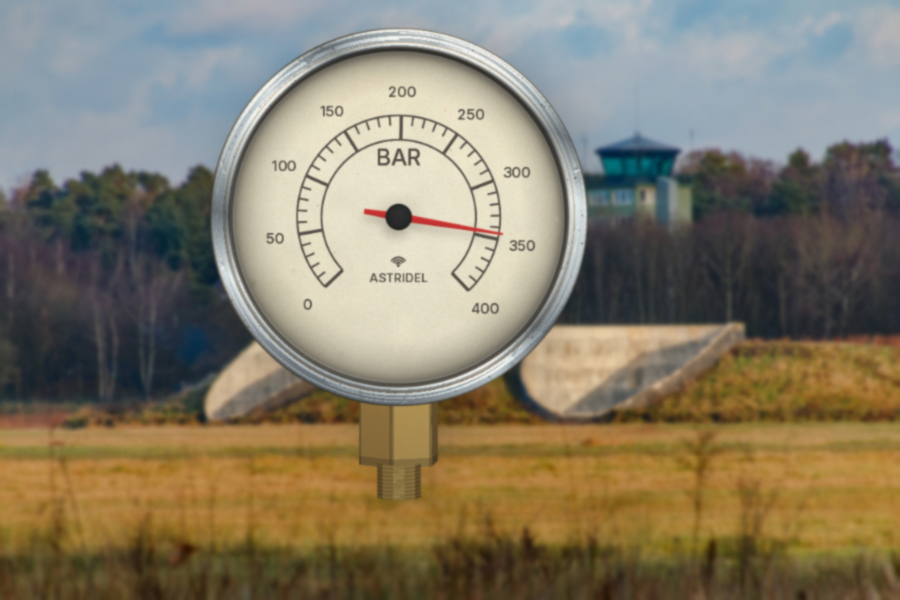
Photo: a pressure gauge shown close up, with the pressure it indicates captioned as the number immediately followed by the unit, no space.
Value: 345bar
